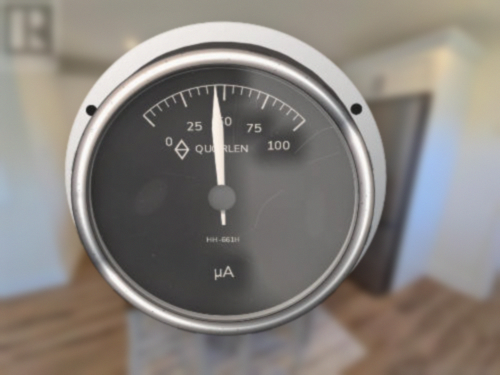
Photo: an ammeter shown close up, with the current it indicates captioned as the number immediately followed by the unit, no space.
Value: 45µA
